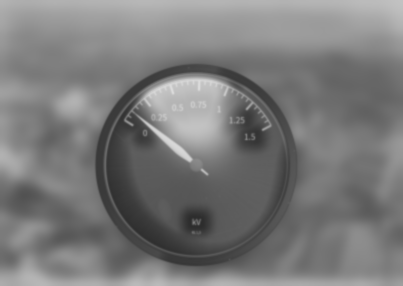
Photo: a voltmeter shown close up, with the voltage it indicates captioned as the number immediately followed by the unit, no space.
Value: 0.1kV
